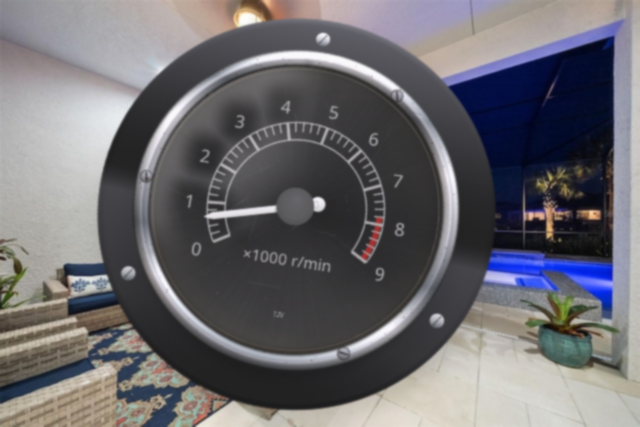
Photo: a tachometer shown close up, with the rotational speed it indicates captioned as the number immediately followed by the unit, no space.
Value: 600rpm
